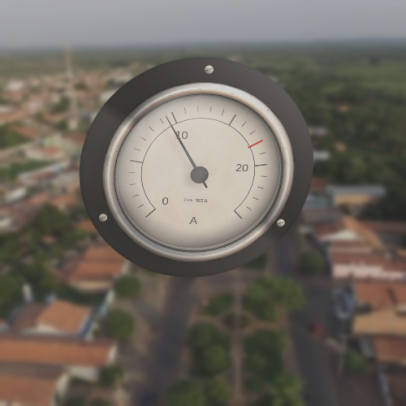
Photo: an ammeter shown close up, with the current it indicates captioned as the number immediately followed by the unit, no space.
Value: 9.5A
